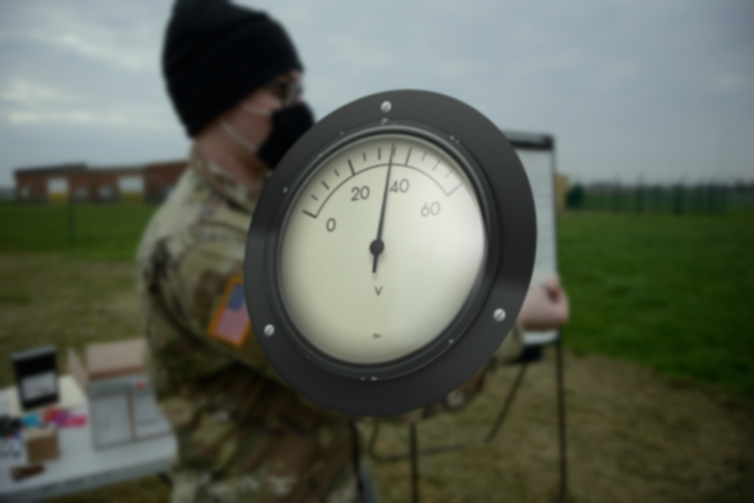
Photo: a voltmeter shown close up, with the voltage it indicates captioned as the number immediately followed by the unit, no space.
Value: 35V
